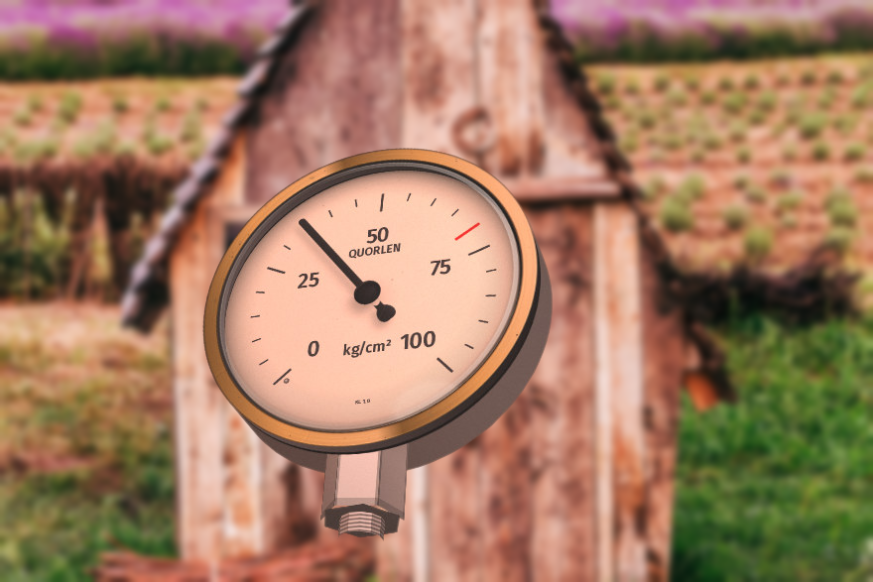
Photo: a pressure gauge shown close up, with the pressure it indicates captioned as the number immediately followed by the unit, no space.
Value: 35kg/cm²
